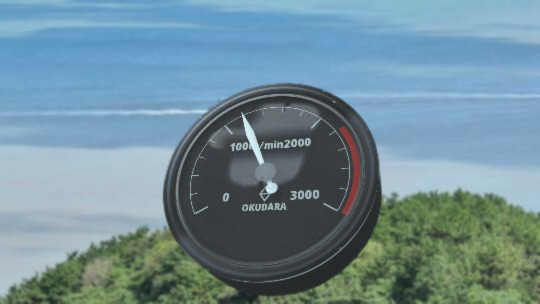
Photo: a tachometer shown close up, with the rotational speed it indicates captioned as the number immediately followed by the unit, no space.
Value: 1200rpm
